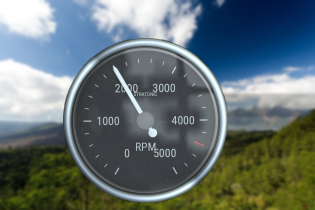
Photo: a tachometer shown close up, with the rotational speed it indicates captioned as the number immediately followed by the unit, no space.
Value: 2000rpm
